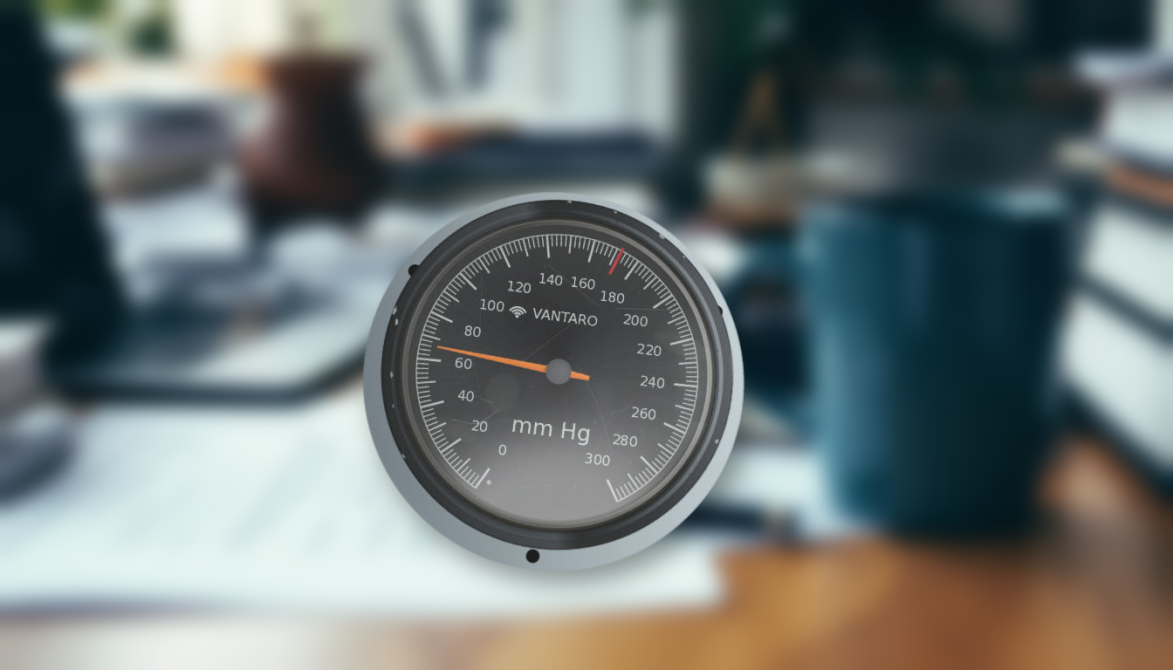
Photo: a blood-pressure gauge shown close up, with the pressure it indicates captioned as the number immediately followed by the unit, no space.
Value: 66mmHg
